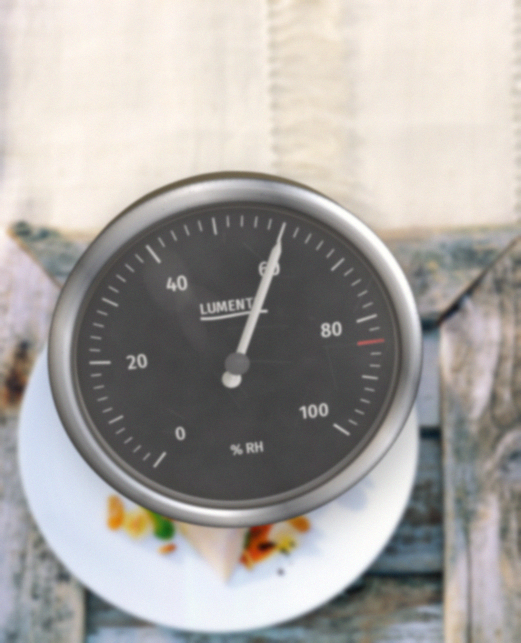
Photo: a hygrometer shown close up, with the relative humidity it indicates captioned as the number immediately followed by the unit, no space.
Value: 60%
